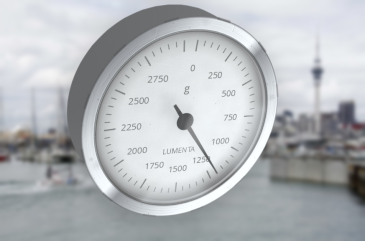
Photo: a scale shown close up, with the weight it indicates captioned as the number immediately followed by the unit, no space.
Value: 1200g
